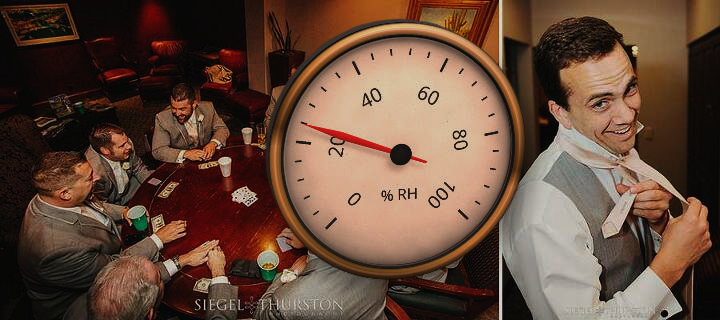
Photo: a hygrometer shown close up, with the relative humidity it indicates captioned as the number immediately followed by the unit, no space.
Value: 24%
